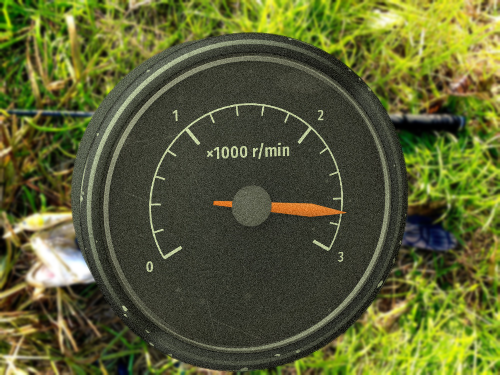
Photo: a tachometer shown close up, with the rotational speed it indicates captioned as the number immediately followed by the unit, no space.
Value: 2700rpm
